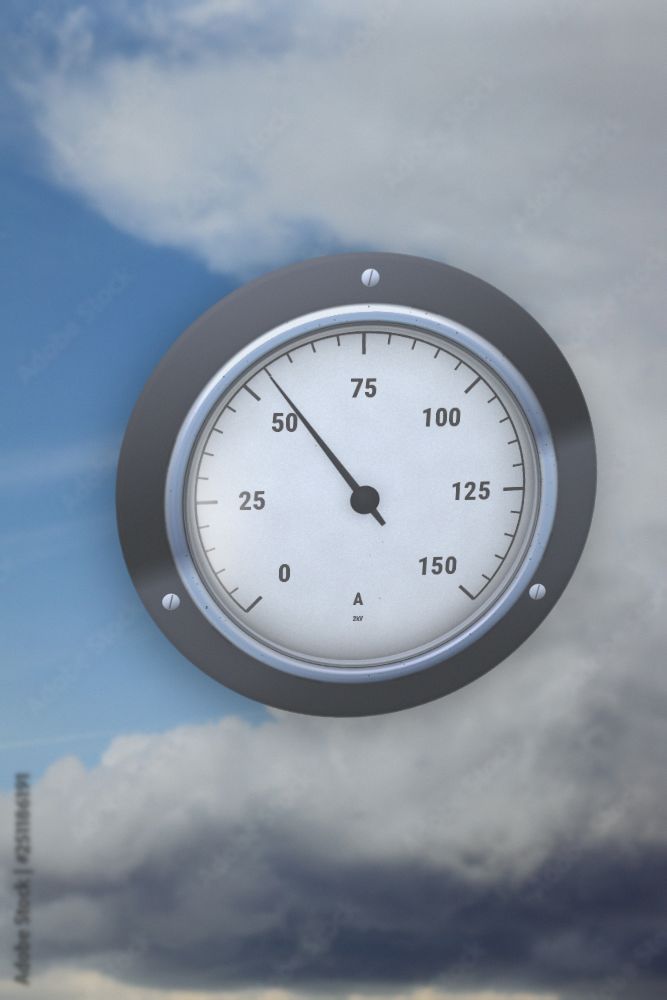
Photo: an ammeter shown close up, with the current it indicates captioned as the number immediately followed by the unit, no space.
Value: 55A
